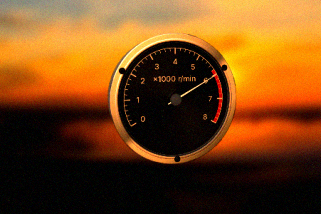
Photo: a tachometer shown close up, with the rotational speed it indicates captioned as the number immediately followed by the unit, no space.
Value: 6000rpm
